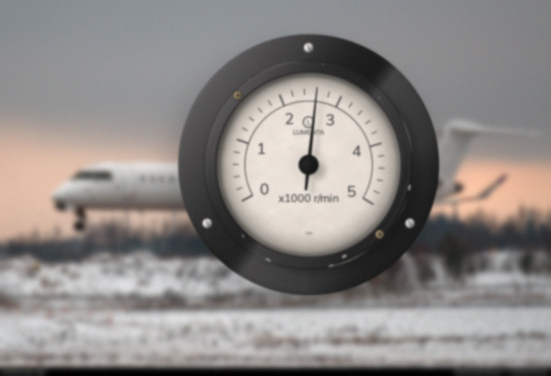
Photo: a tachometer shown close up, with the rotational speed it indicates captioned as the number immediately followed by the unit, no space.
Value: 2600rpm
